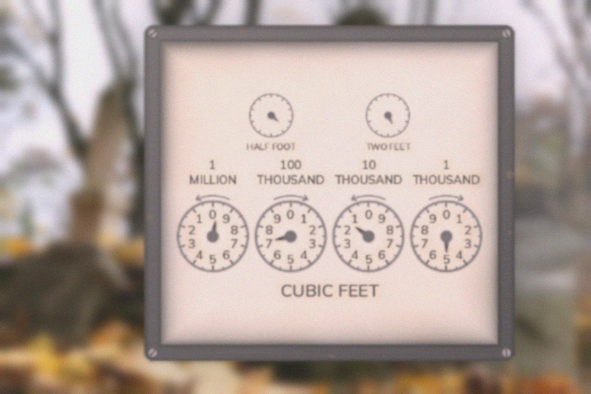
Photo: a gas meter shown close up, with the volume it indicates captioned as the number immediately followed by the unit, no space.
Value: 971500ft³
